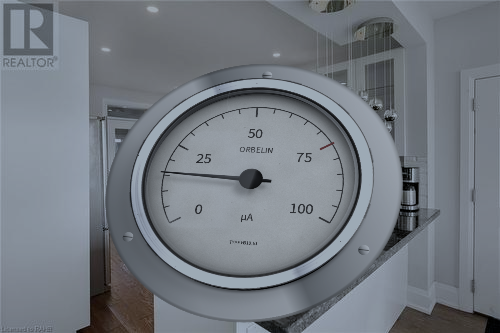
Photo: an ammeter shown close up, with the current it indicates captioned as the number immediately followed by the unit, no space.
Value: 15µA
